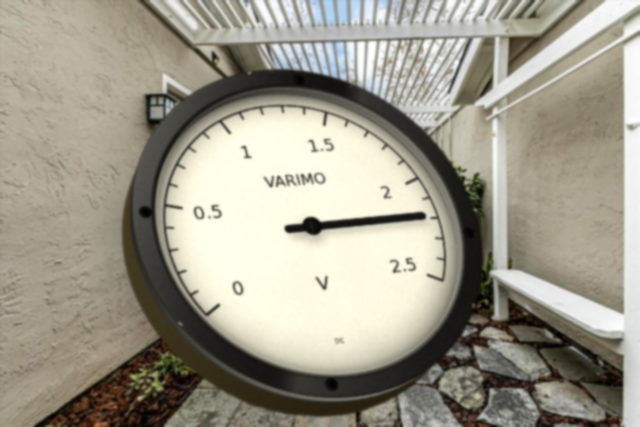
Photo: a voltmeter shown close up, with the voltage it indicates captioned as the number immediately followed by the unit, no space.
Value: 2.2V
